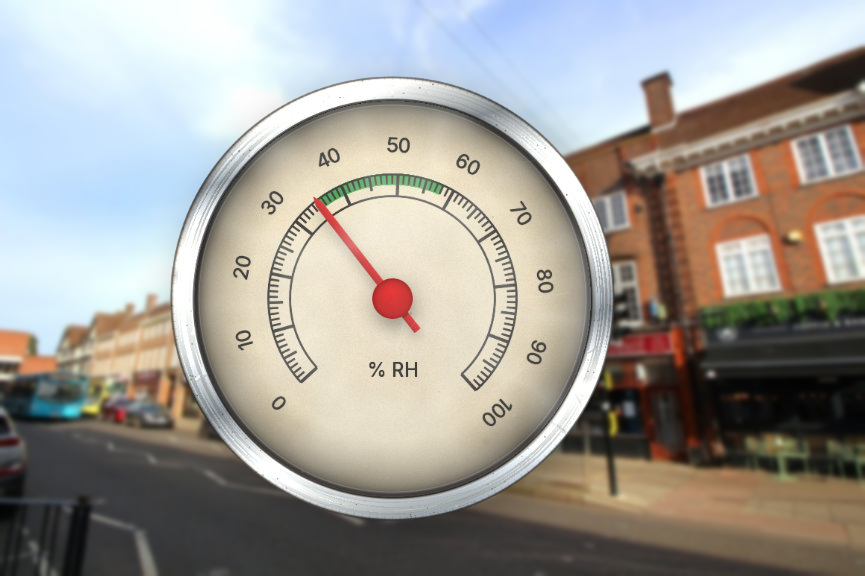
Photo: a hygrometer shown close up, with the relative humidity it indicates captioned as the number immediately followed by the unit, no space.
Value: 35%
